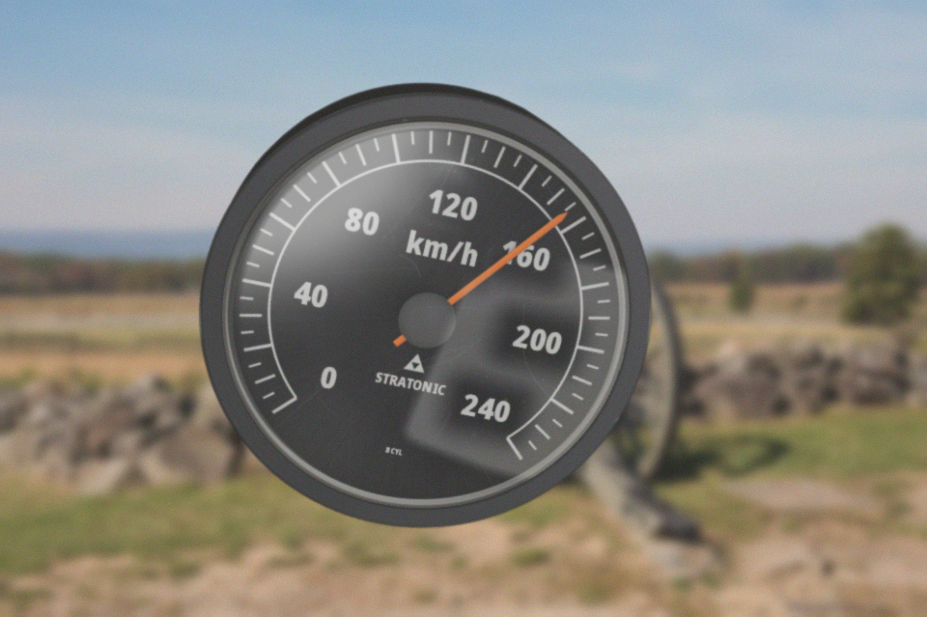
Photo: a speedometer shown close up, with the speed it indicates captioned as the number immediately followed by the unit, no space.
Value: 155km/h
